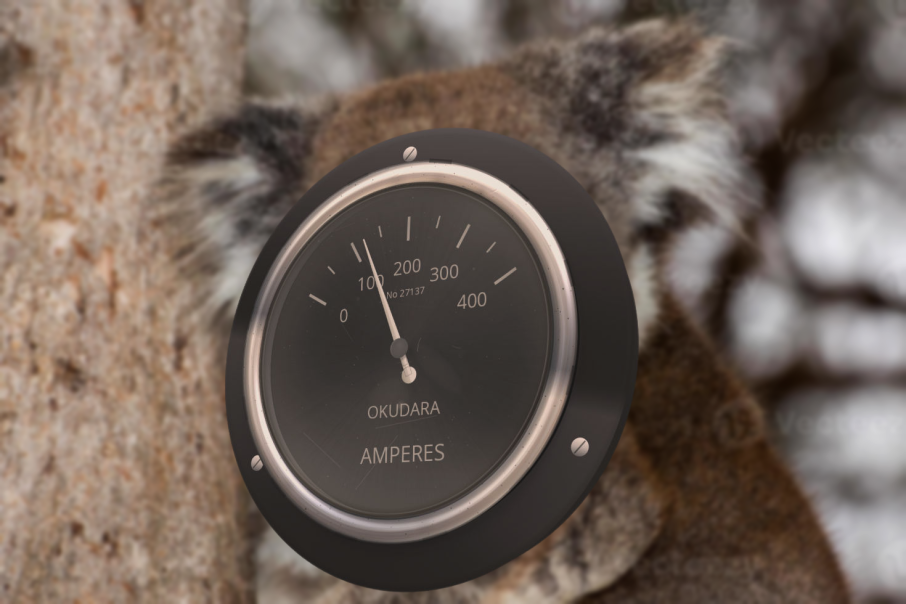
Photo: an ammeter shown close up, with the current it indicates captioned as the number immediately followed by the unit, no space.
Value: 125A
